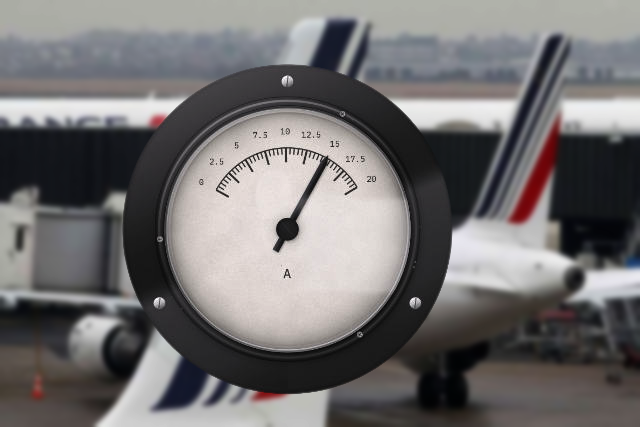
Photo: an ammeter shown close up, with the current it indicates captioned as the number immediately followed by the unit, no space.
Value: 15A
